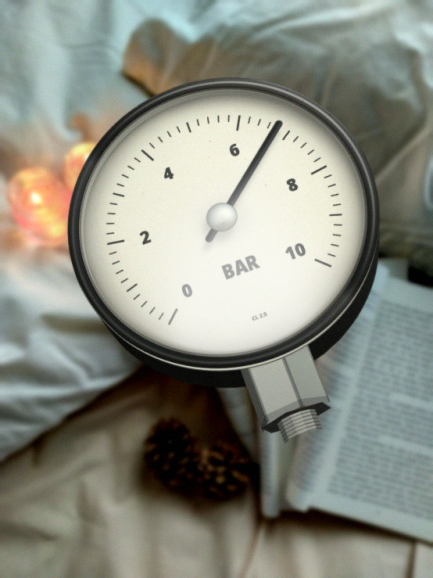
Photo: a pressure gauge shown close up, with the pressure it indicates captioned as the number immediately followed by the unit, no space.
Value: 6.8bar
